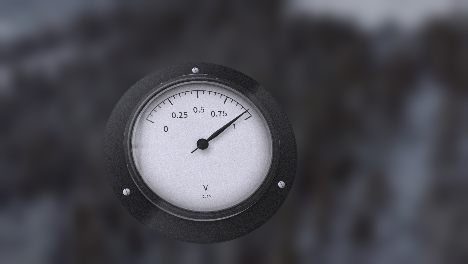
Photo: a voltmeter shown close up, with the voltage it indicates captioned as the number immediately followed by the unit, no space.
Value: 0.95V
